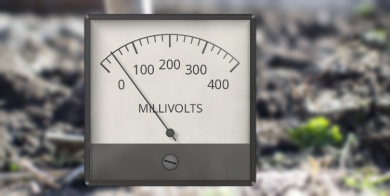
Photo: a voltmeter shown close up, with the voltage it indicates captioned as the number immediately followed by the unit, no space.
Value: 40mV
